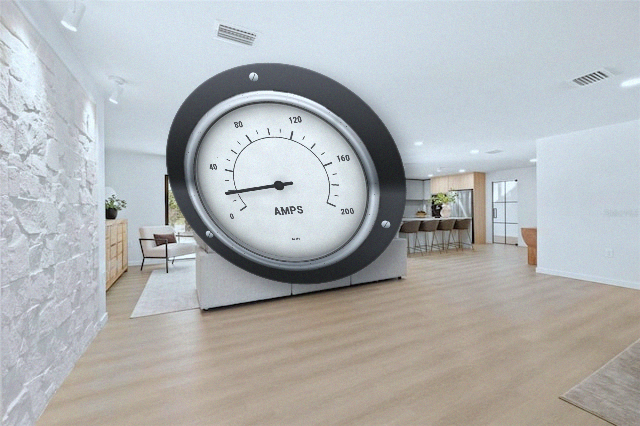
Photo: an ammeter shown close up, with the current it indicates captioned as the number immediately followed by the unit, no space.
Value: 20A
